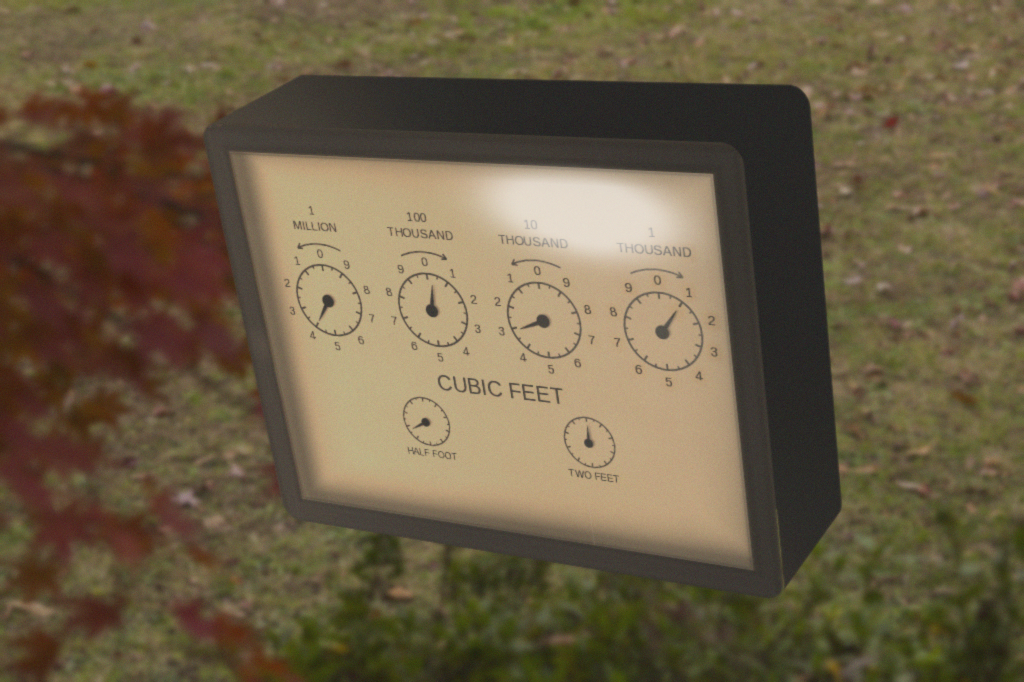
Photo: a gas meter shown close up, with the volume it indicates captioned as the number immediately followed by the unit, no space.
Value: 403100ft³
